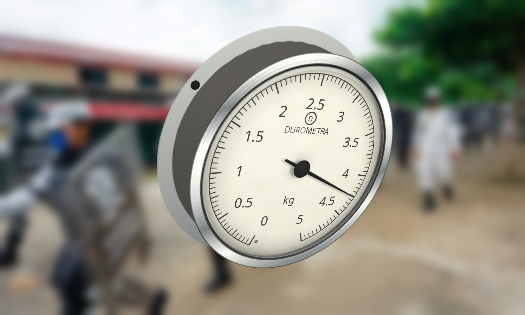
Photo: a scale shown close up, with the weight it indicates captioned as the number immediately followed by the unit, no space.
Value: 4.25kg
